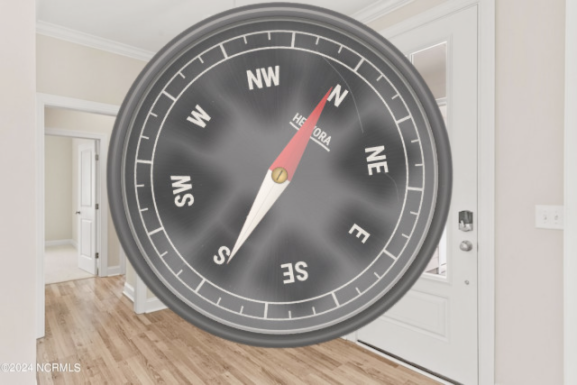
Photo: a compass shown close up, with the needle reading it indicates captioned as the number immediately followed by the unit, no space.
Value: 355°
